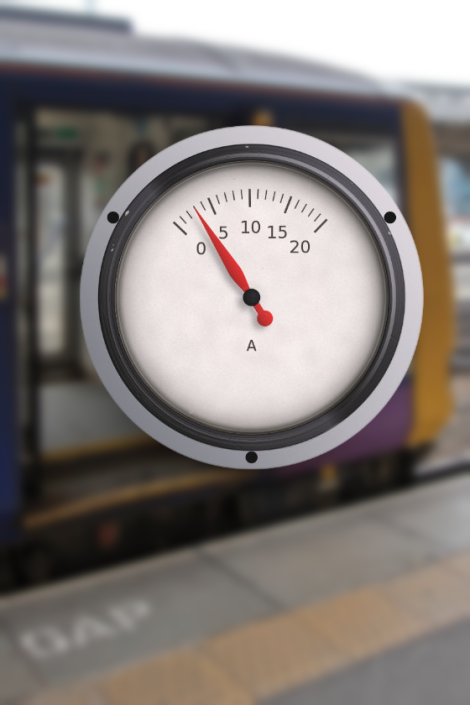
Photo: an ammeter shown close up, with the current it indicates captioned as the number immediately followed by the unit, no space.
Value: 3A
